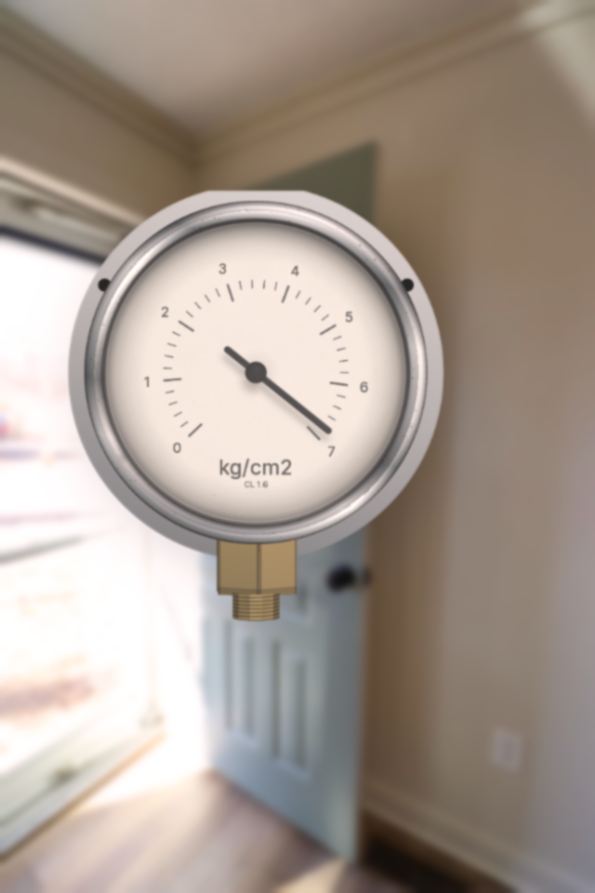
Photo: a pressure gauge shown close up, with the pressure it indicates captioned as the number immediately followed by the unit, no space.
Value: 6.8kg/cm²
